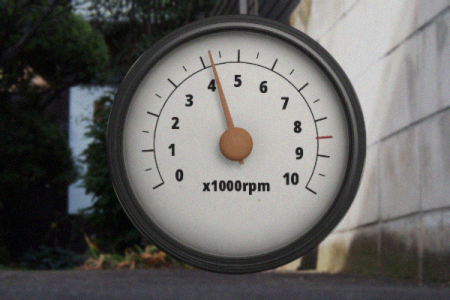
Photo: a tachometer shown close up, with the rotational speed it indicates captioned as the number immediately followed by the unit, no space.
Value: 4250rpm
